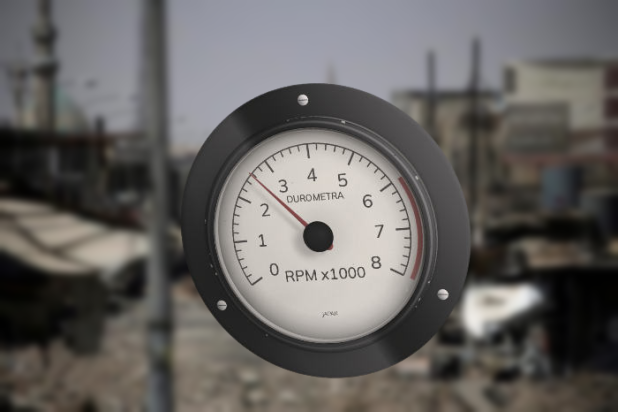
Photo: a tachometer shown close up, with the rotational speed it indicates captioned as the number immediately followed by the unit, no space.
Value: 2600rpm
